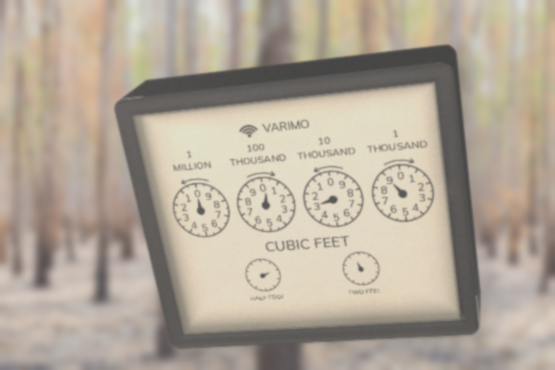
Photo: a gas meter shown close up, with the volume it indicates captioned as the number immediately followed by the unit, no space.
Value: 2900ft³
